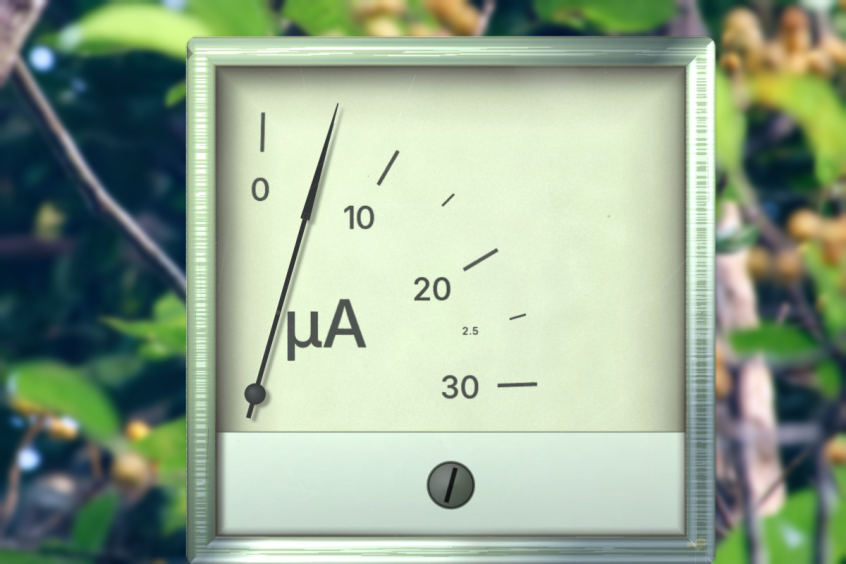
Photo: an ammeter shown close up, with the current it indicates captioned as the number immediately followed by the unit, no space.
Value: 5µA
